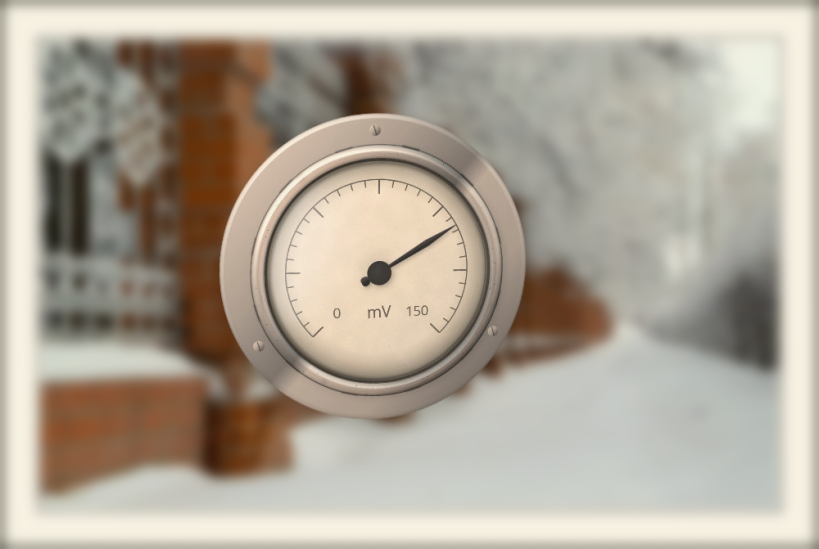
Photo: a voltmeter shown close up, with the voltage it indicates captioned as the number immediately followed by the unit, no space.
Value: 107.5mV
